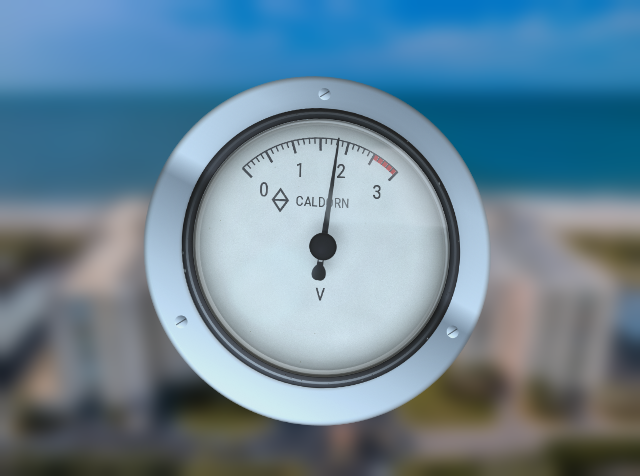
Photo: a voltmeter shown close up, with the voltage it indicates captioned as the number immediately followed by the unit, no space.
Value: 1.8V
